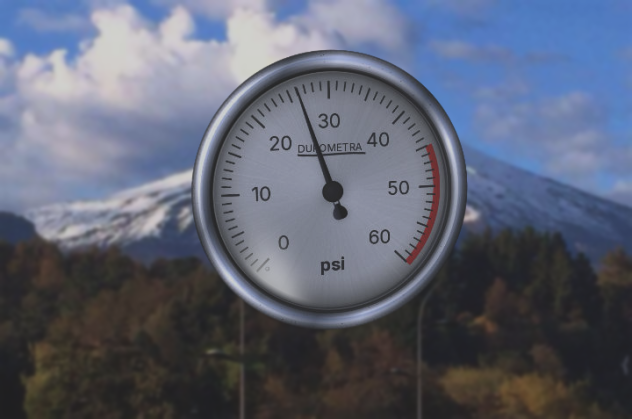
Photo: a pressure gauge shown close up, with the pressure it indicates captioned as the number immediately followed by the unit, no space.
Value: 26psi
